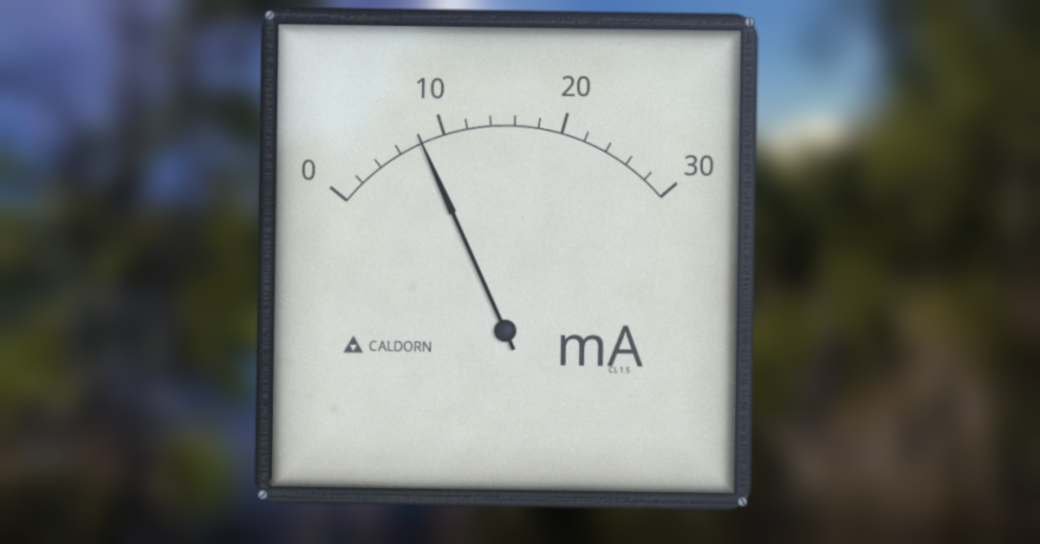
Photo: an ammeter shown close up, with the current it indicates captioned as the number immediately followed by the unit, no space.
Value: 8mA
